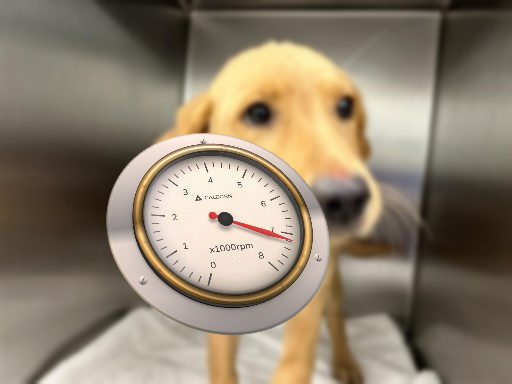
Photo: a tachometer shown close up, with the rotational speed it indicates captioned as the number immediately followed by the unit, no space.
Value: 7200rpm
